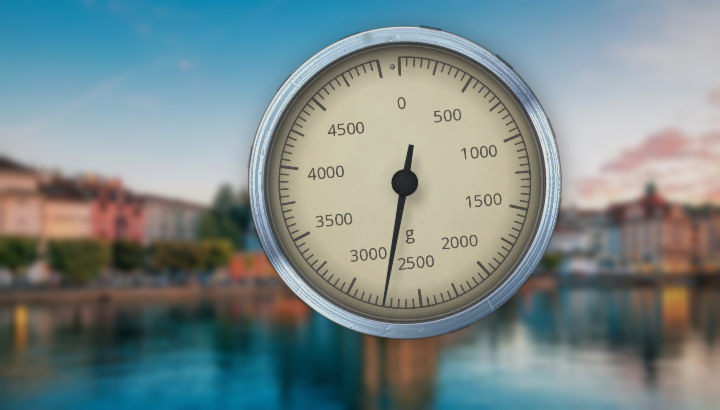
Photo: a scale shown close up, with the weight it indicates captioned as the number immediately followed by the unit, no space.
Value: 2750g
